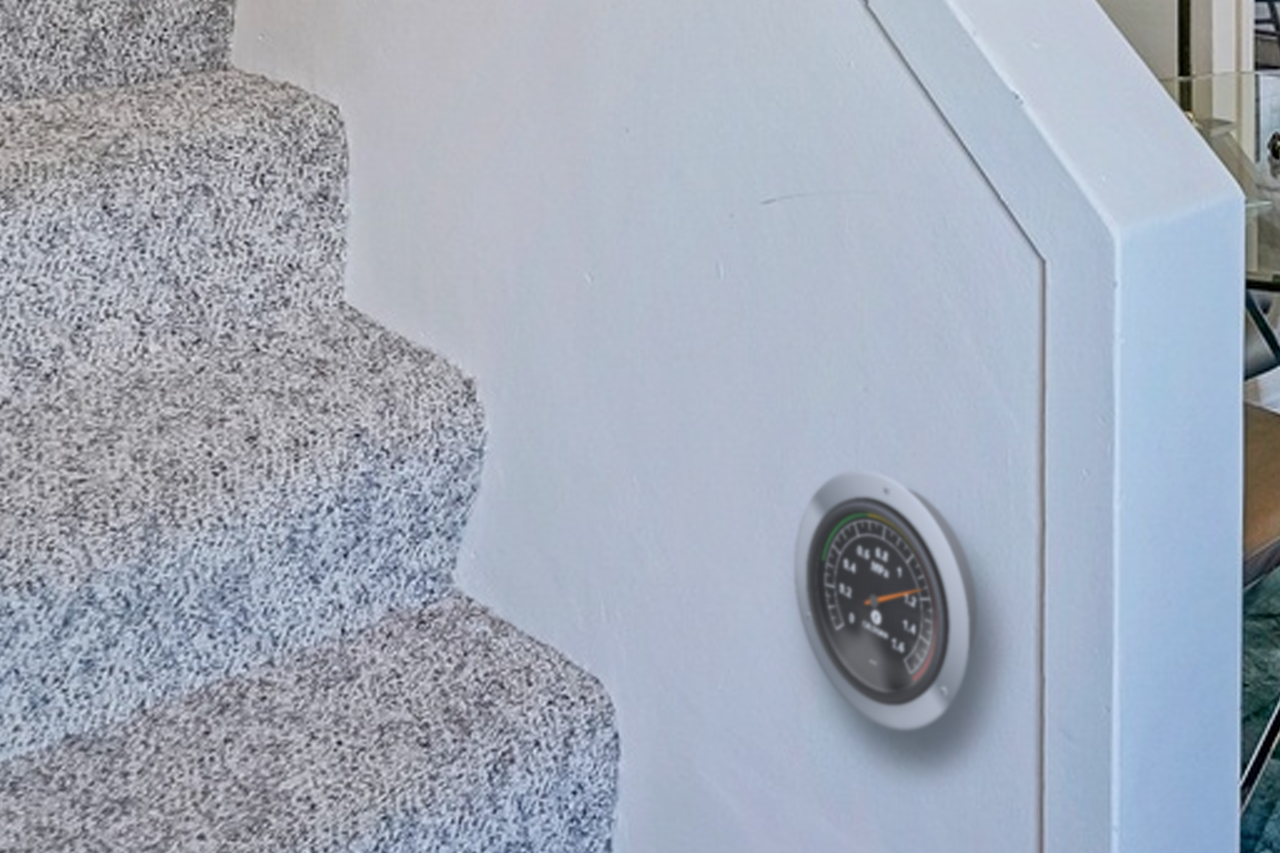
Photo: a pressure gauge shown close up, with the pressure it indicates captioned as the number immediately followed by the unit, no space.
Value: 1.15MPa
